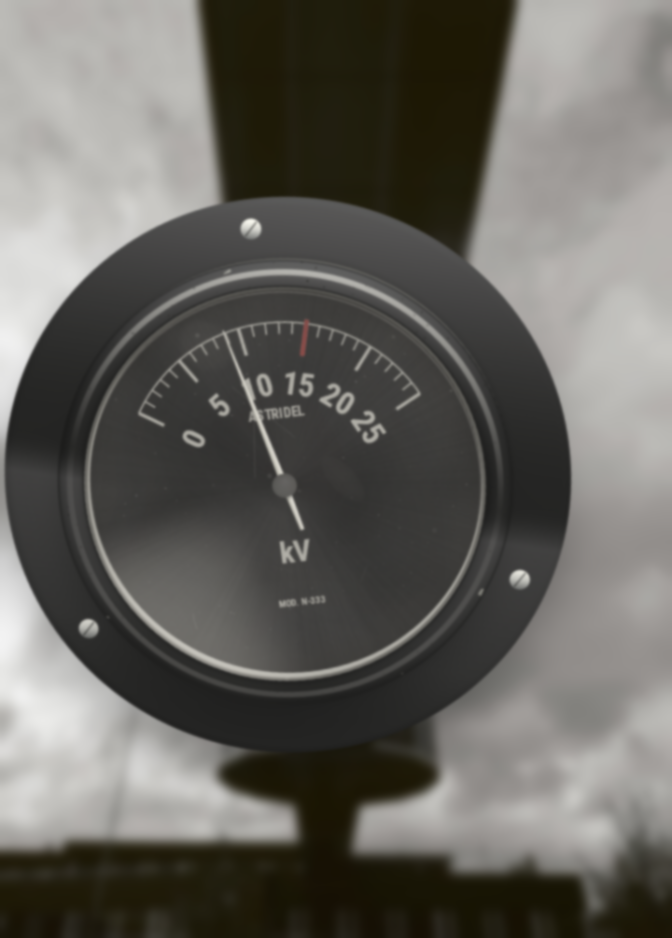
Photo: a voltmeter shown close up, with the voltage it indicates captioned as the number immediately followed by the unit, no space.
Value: 9kV
